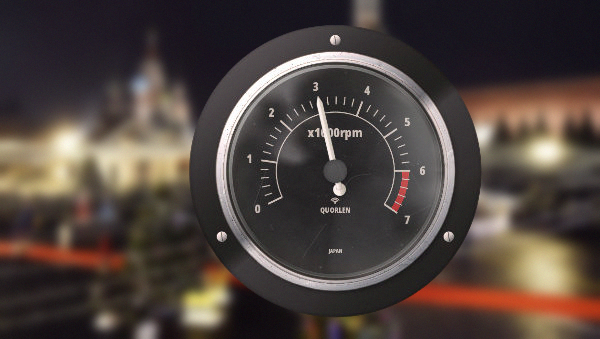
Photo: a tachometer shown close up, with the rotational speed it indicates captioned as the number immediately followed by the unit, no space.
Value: 3000rpm
